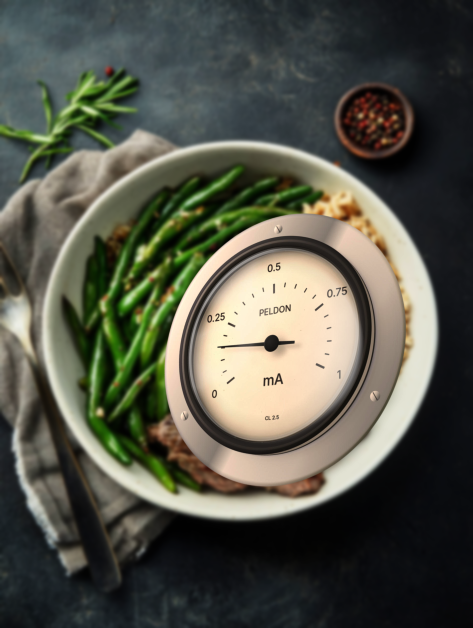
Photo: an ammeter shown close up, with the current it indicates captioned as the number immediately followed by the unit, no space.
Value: 0.15mA
